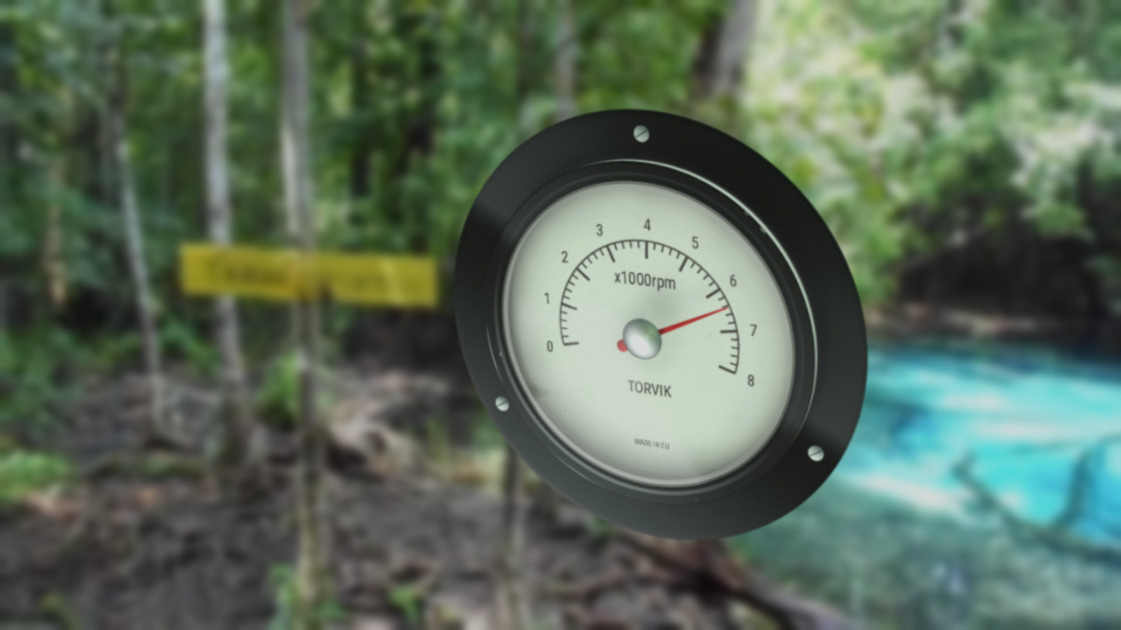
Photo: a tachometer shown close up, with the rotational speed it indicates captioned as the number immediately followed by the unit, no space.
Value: 6400rpm
